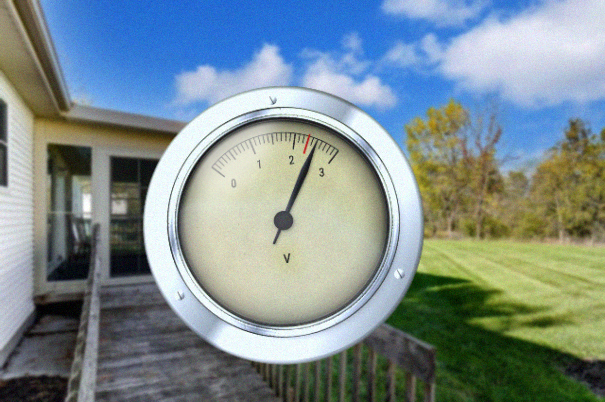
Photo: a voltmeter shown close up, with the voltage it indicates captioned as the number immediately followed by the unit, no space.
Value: 2.5V
